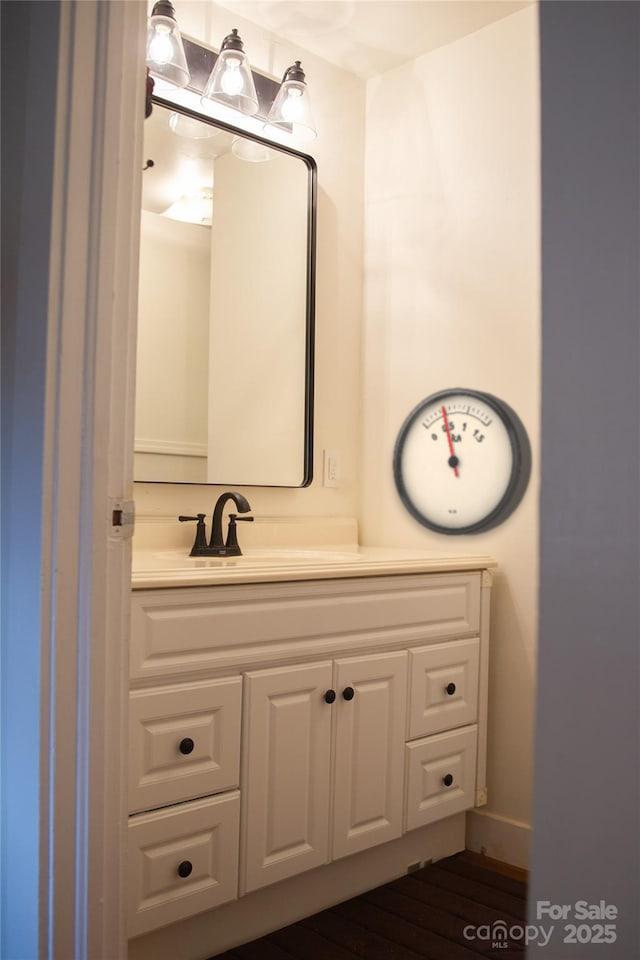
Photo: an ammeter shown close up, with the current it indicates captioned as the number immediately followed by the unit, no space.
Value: 0.5kA
